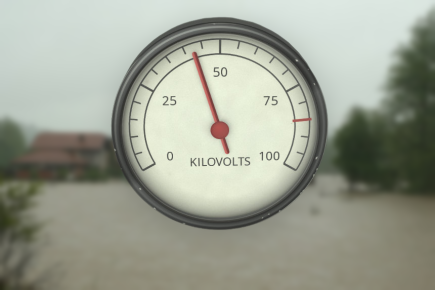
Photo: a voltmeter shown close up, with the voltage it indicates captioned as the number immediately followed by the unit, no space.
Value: 42.5kV
